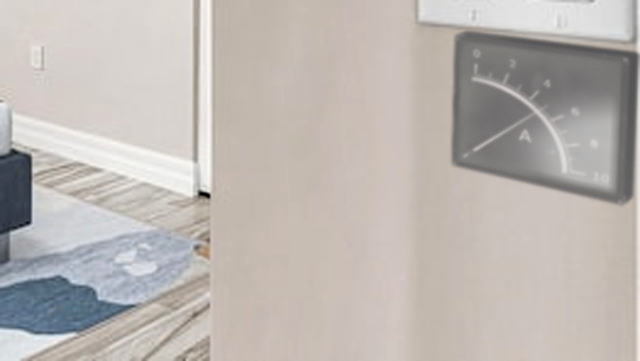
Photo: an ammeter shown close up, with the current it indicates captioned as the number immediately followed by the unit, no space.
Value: 5A
